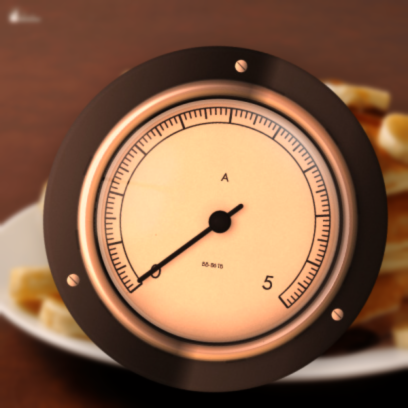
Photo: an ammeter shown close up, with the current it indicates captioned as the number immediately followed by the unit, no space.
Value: 0.05A
